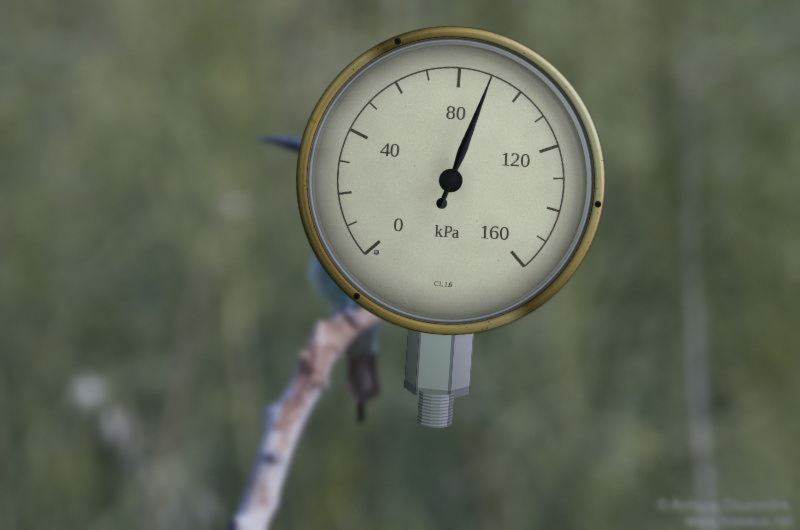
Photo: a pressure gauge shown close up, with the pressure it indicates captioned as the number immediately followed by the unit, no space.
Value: 90kPa
